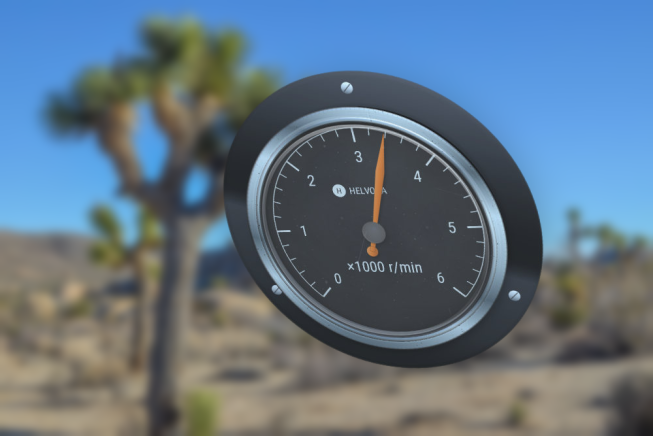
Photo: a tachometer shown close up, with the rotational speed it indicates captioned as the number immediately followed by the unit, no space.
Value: 3400rpm
